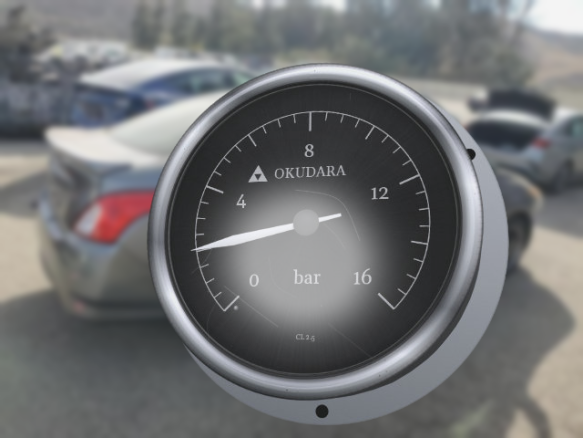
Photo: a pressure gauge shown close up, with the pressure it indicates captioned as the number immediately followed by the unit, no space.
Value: 2bar
